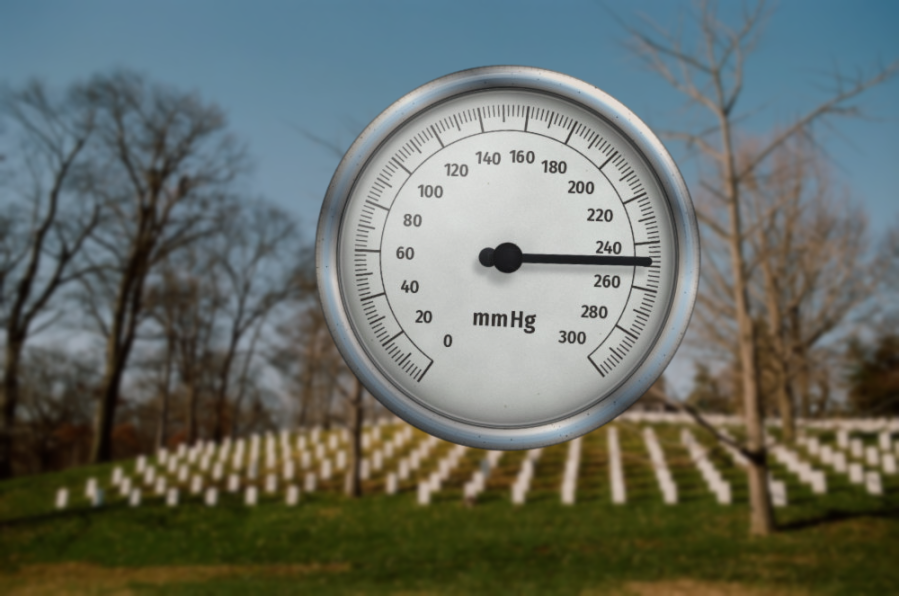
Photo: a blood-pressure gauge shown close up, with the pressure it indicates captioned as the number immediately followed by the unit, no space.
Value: 248mmHg
